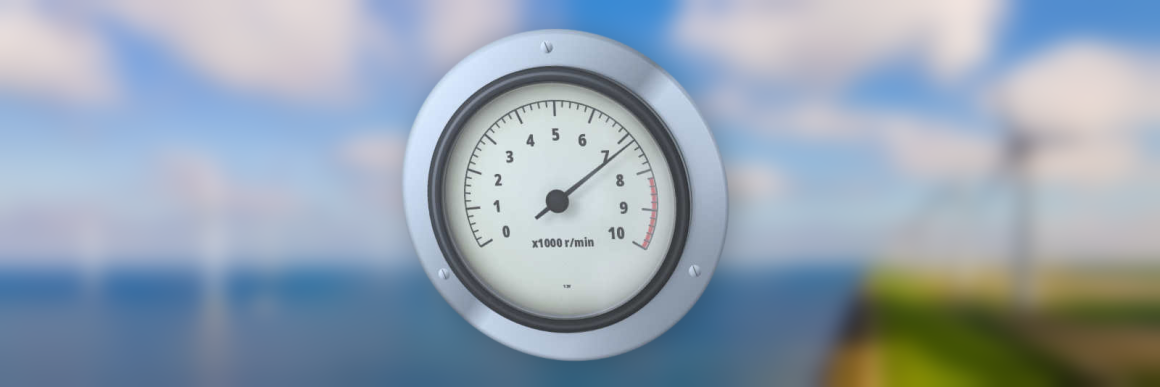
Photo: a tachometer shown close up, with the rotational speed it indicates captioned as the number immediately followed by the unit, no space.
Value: 7200rpm
